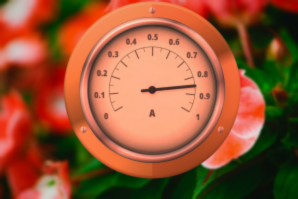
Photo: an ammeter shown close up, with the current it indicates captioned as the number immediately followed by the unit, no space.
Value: 0.85A
